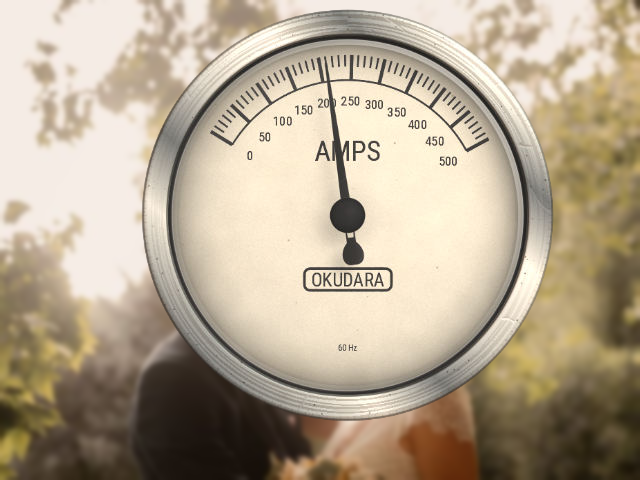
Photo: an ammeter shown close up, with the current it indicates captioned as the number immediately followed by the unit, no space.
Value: 210A
